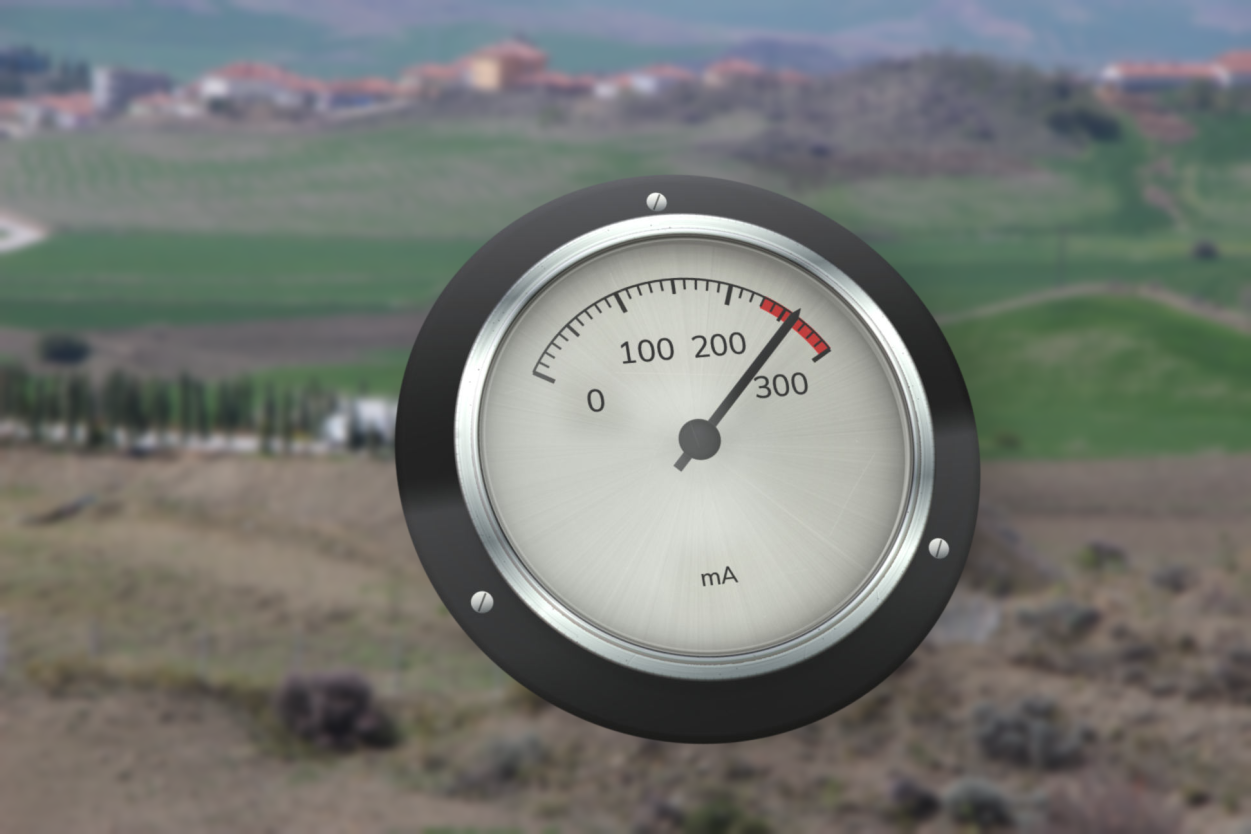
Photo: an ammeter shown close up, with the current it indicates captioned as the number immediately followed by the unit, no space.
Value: 260mA
